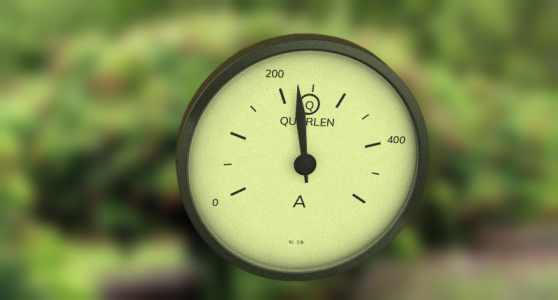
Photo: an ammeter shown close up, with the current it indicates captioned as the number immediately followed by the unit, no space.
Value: 225A
